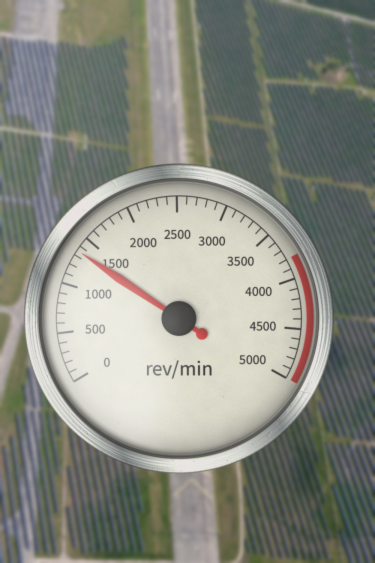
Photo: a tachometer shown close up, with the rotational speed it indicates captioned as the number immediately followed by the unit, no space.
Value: 1350rpm
